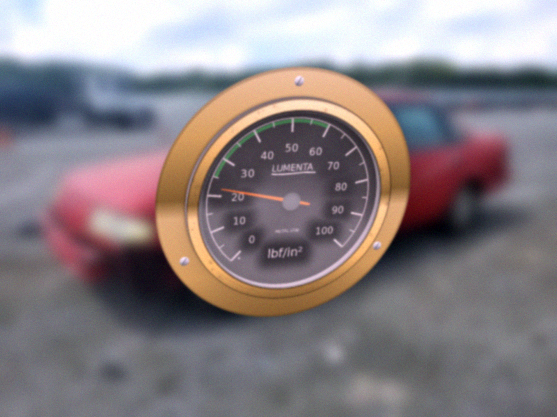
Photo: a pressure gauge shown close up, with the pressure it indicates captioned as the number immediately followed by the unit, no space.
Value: 22.5psi
